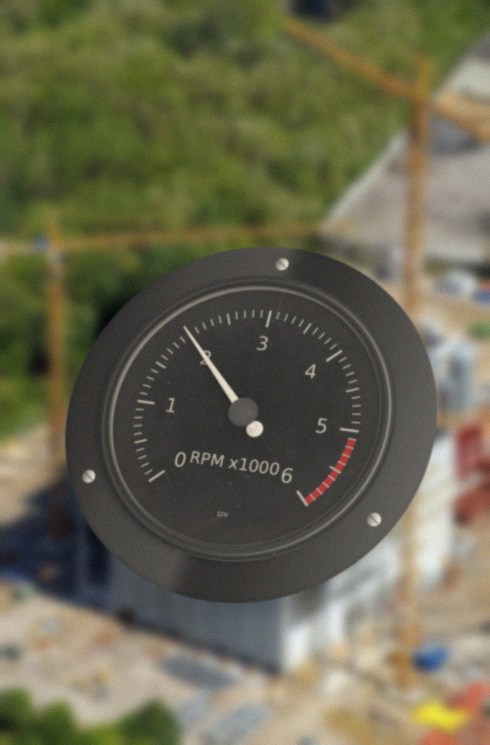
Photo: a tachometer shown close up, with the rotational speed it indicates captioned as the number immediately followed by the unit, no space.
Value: 2000rpm
